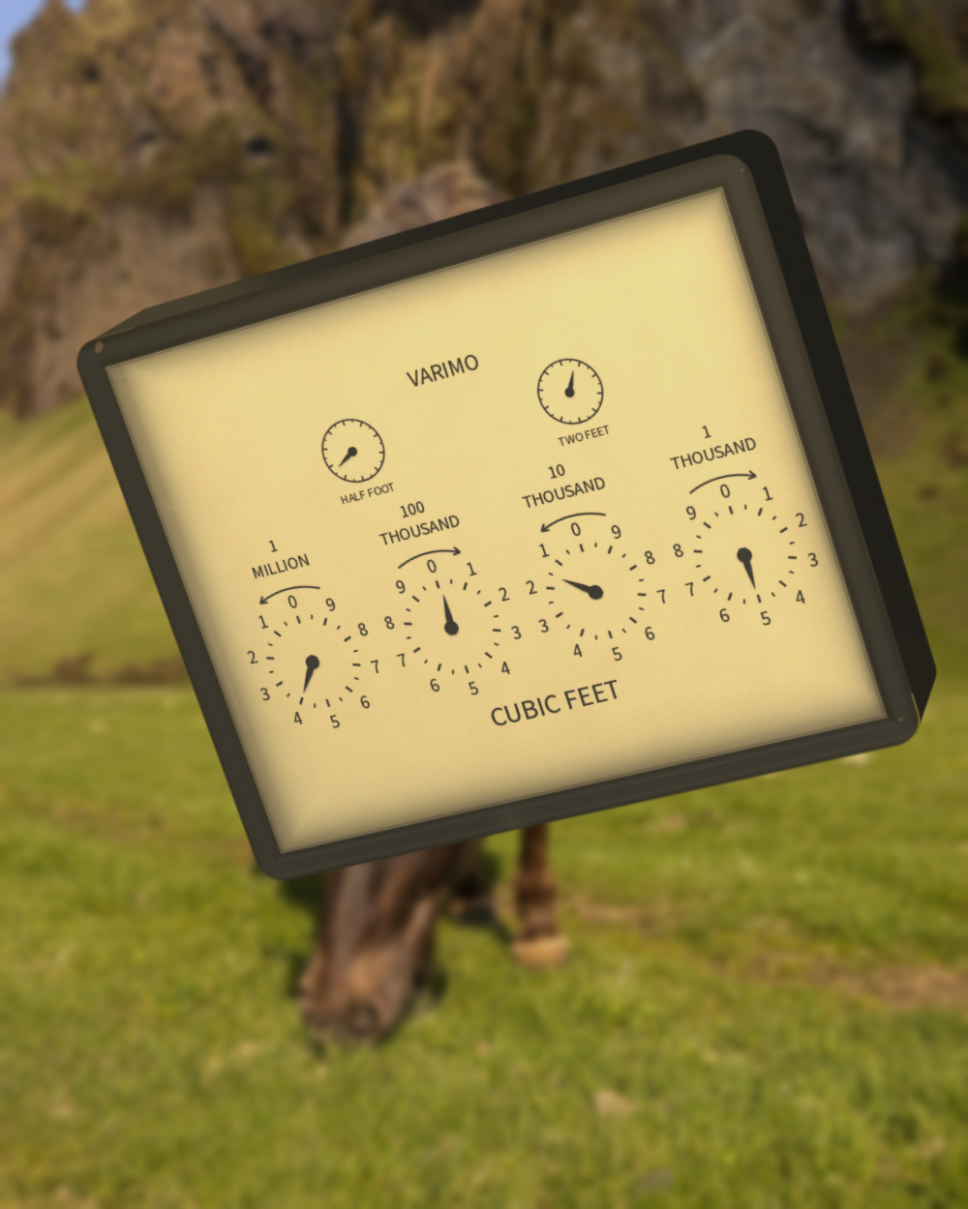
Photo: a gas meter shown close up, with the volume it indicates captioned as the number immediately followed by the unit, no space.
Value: 401500ft³
